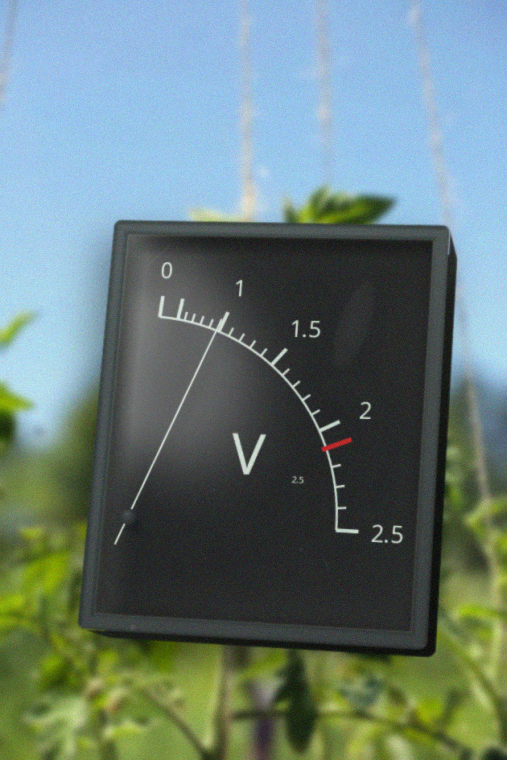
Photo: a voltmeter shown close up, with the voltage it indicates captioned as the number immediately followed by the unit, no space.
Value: 1V
